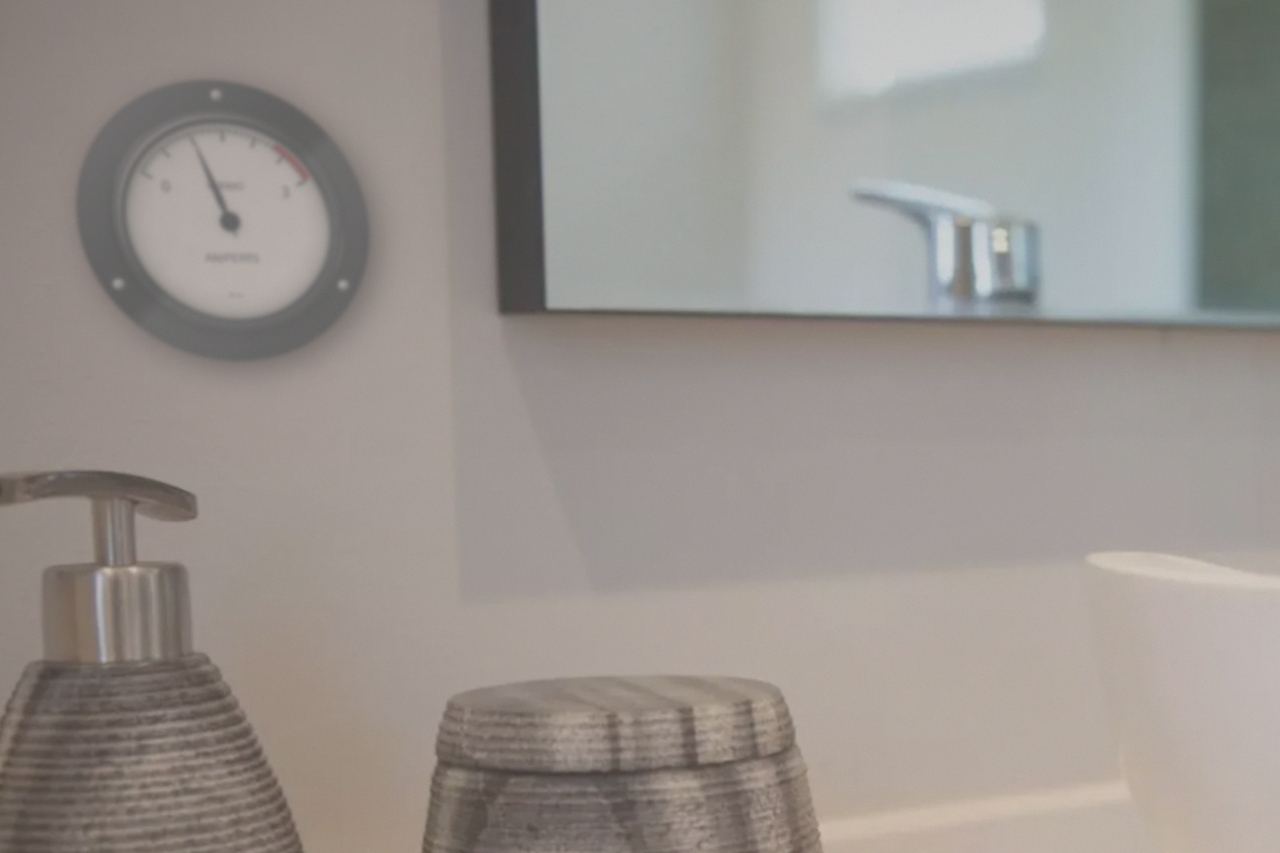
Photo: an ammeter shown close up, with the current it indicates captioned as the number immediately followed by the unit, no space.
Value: 1A
